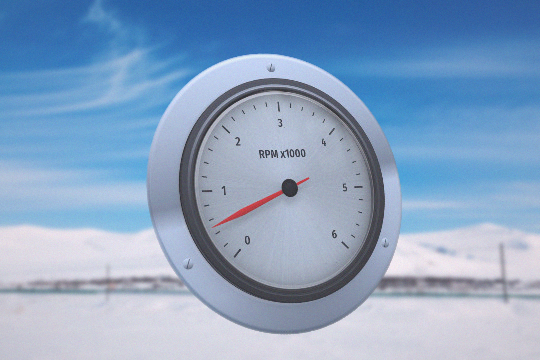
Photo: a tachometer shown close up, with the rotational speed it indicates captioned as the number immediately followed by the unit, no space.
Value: 500rpm
